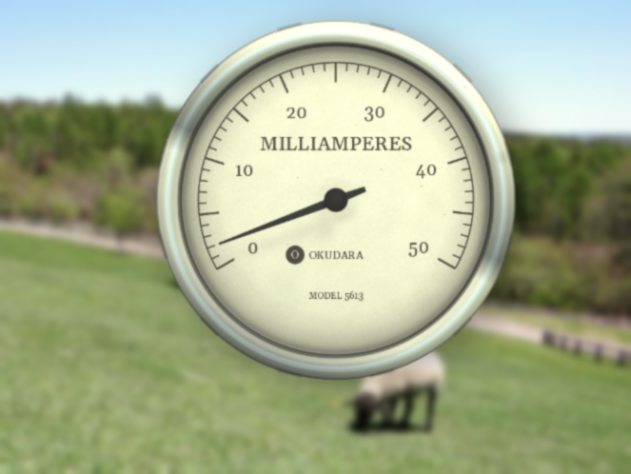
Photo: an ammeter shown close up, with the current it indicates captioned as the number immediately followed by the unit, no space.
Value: 2mA
